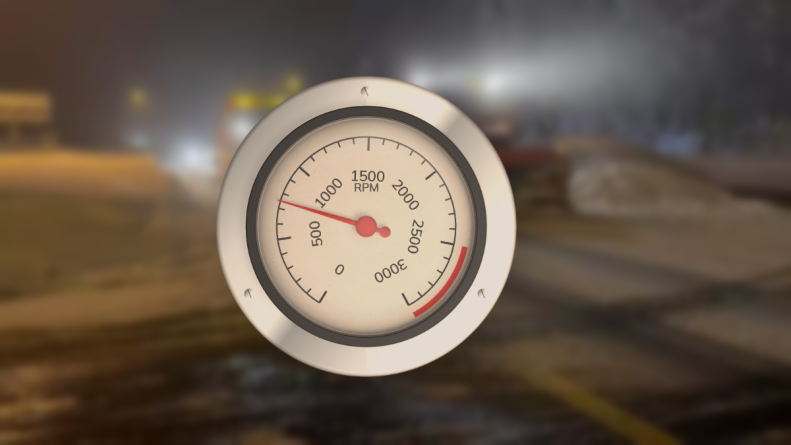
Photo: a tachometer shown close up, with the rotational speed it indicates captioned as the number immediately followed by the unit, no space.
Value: 750rpm
